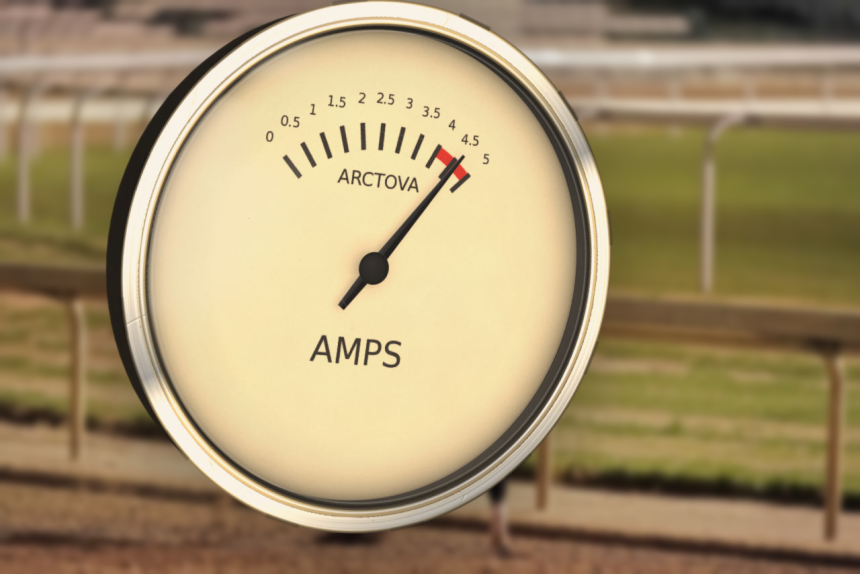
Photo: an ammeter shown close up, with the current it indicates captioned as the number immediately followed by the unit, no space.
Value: 4.5A
